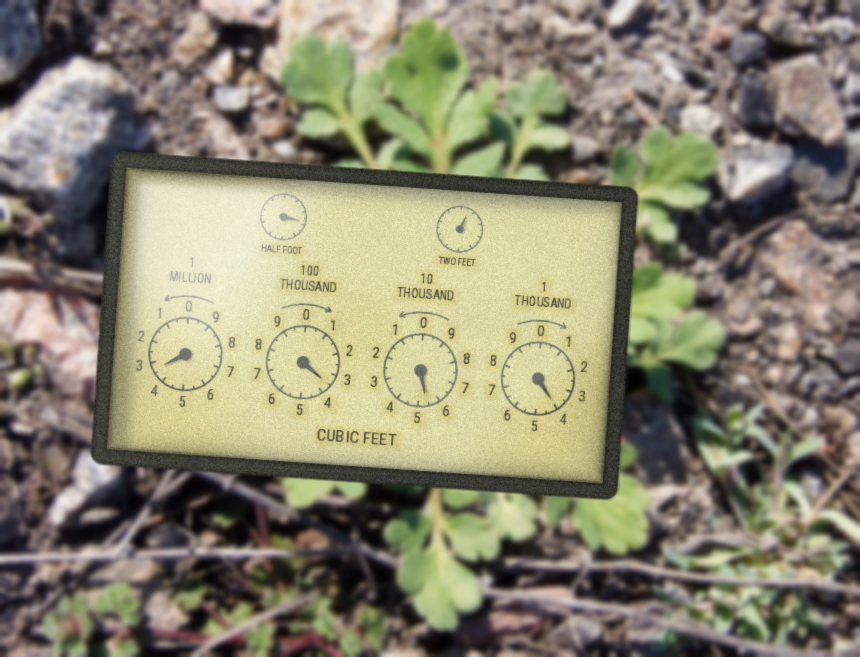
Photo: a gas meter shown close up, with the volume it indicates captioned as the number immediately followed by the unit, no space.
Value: 335400ft³
